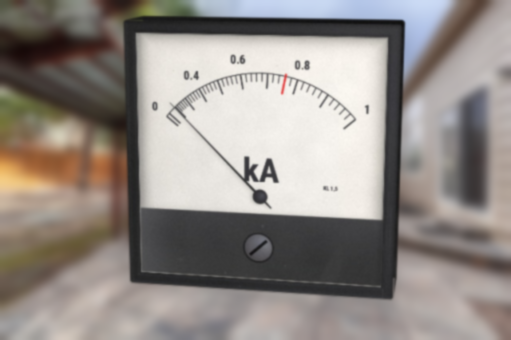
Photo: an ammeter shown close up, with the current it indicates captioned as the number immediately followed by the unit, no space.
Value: 0.2kA
